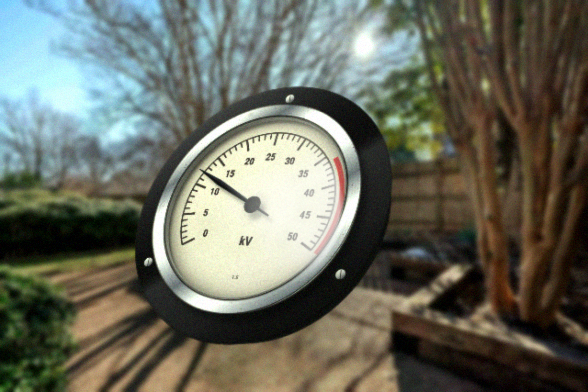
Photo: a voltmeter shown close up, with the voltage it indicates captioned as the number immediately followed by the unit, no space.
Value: 12kV
